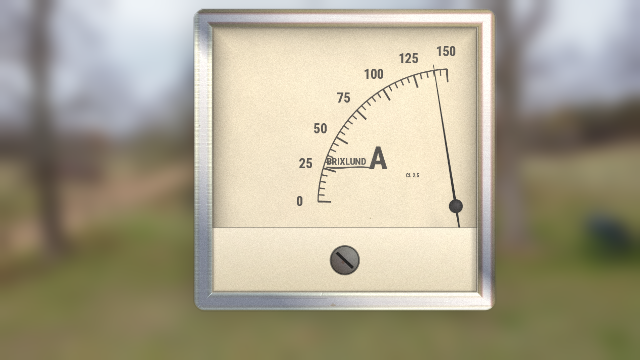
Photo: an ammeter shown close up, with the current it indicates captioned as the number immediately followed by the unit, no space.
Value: 140A
